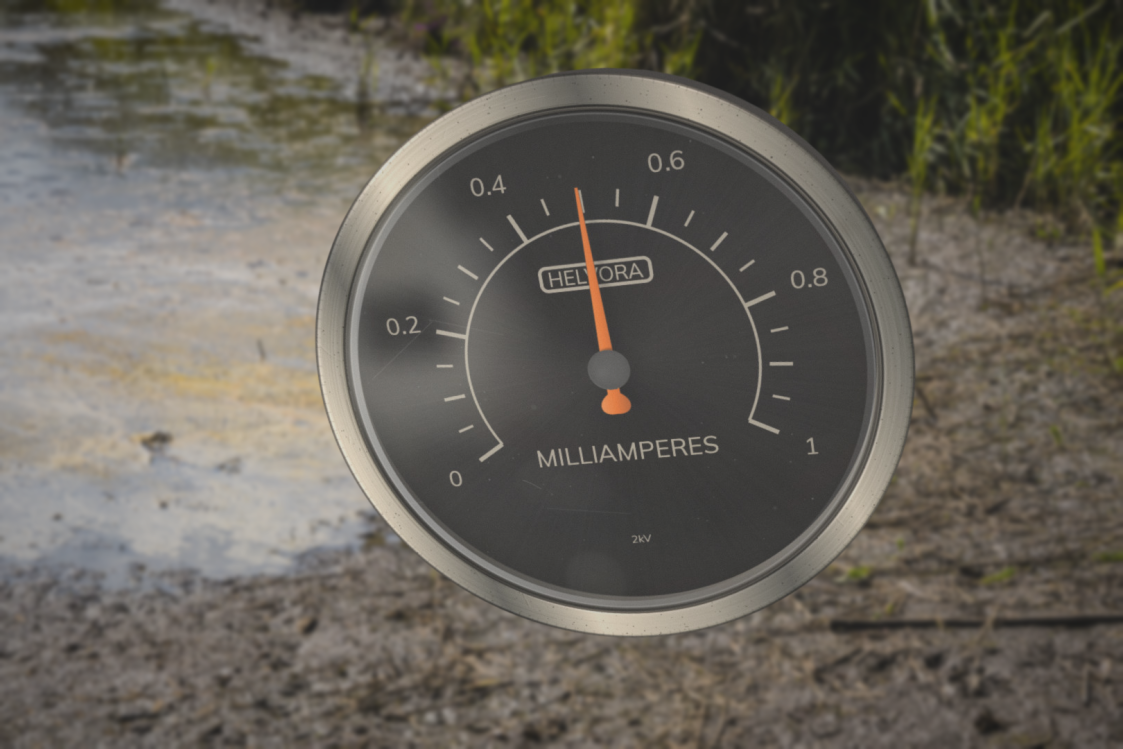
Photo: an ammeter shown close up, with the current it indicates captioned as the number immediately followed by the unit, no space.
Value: 0.5mA
